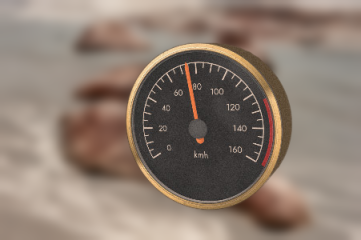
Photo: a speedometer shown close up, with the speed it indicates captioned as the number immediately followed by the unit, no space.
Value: 75km/h
